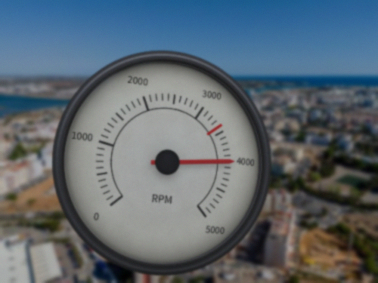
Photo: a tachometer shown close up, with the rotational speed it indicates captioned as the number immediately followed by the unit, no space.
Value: 4000rpm
